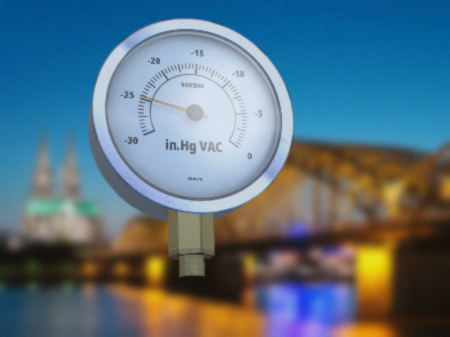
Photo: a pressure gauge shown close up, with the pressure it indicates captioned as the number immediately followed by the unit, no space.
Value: -25inHg
